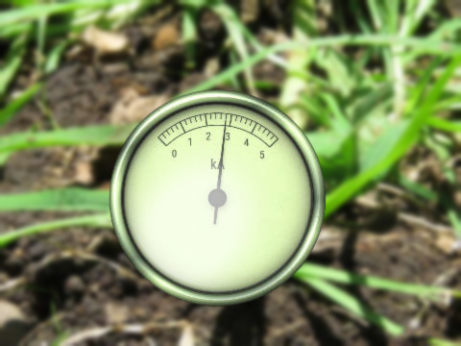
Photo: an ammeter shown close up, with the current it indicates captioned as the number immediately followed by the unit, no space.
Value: 2.8kA
